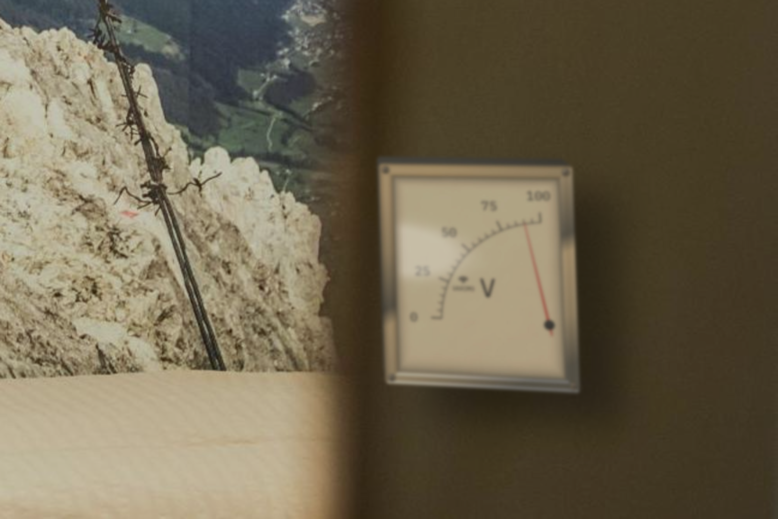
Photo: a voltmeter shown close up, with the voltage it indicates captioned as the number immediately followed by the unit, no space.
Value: 90V
